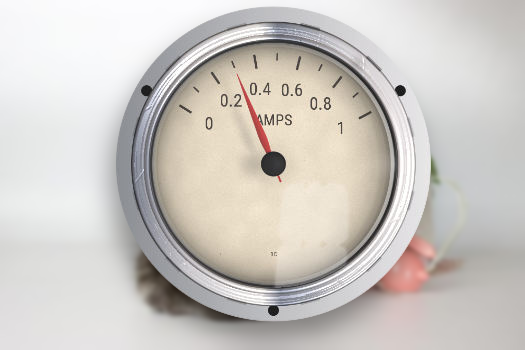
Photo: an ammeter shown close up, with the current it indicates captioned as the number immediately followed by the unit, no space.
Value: 0.3A
